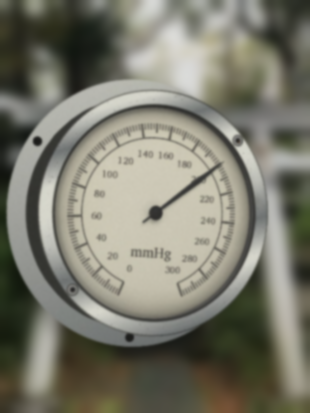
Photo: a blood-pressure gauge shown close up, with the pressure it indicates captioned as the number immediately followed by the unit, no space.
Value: 200mmHg
